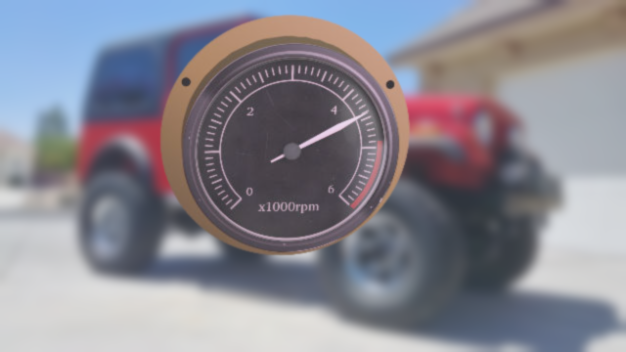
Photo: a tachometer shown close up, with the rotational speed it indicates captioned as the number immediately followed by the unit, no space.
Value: 4400rpm
